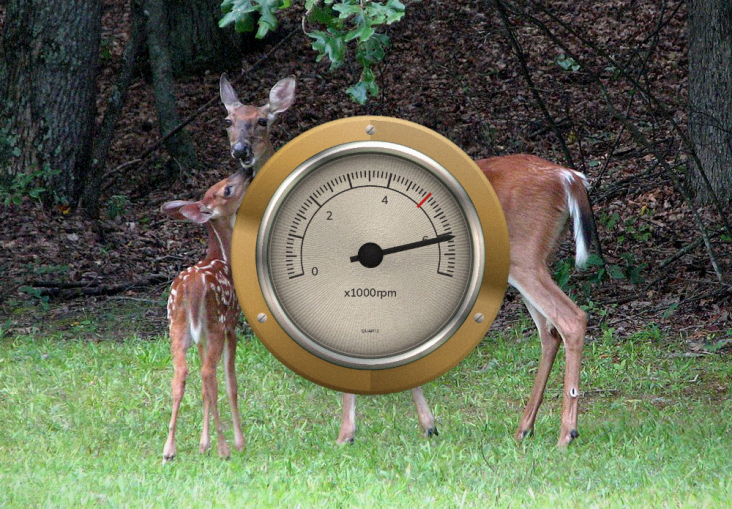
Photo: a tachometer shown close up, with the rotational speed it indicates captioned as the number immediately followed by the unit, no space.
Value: 6100rpm
